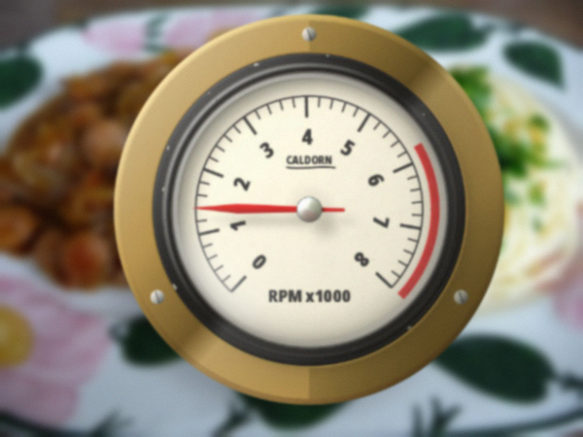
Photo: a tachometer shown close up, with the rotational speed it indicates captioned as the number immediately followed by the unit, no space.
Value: 1400rpm
